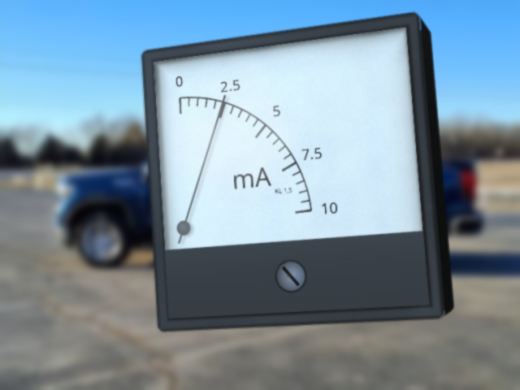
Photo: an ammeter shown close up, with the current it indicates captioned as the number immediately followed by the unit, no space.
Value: 2.5mA
